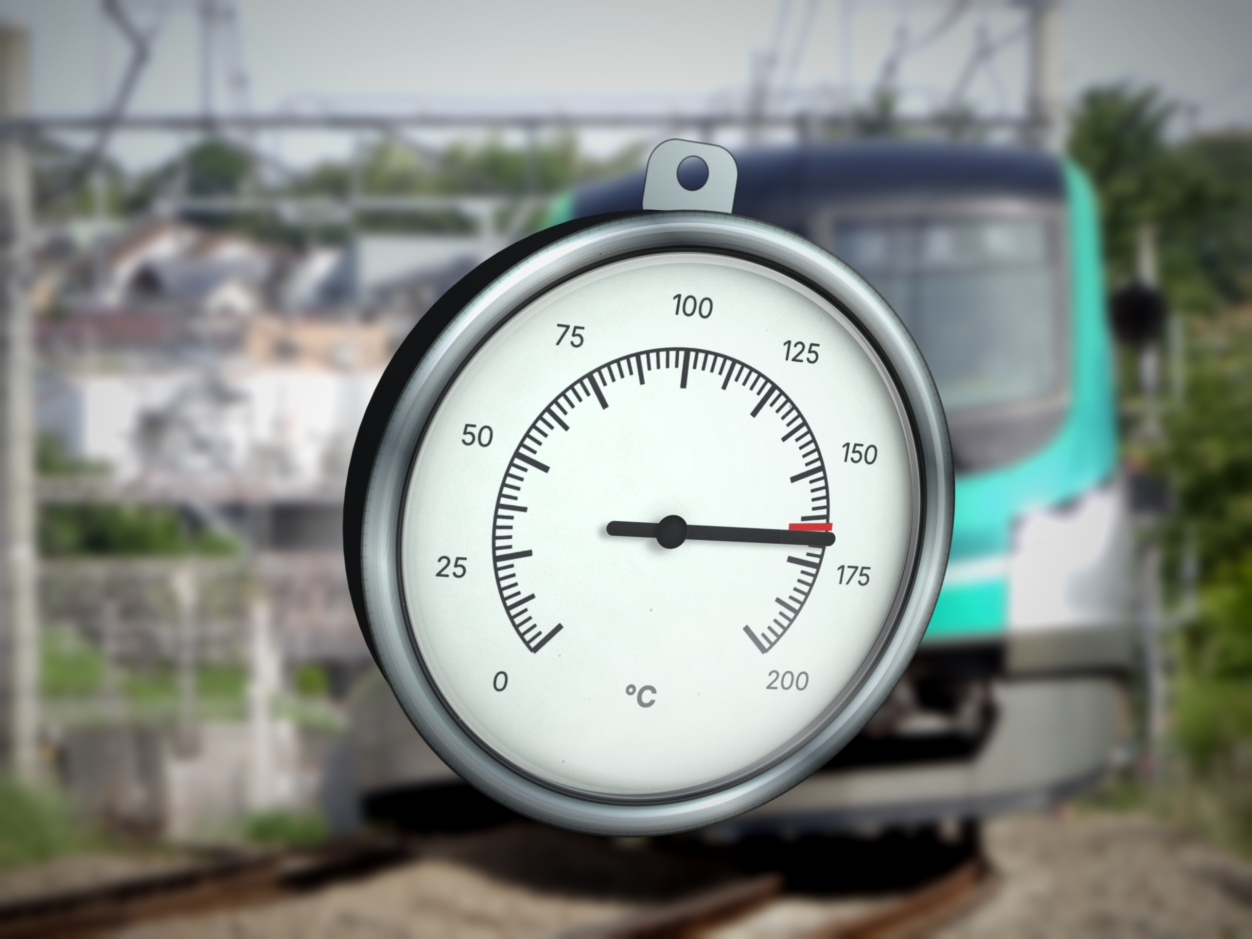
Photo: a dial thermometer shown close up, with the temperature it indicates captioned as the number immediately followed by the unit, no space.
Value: 167.5°C
